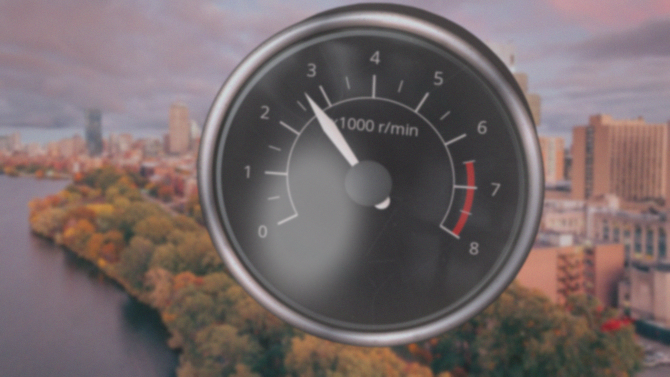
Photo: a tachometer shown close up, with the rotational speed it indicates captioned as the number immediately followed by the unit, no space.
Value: 2750rpm
